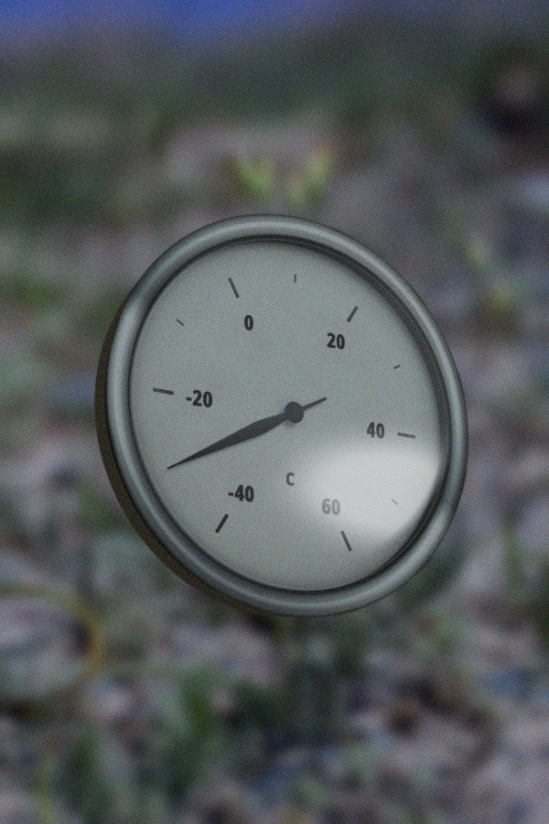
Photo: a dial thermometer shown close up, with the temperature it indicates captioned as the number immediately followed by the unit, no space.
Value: -30°C
